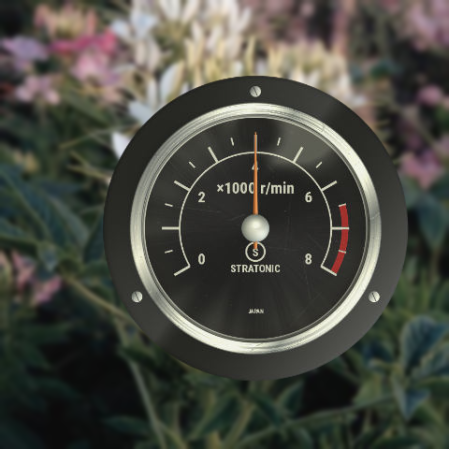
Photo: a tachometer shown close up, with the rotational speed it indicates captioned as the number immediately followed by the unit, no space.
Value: 4000rpm
